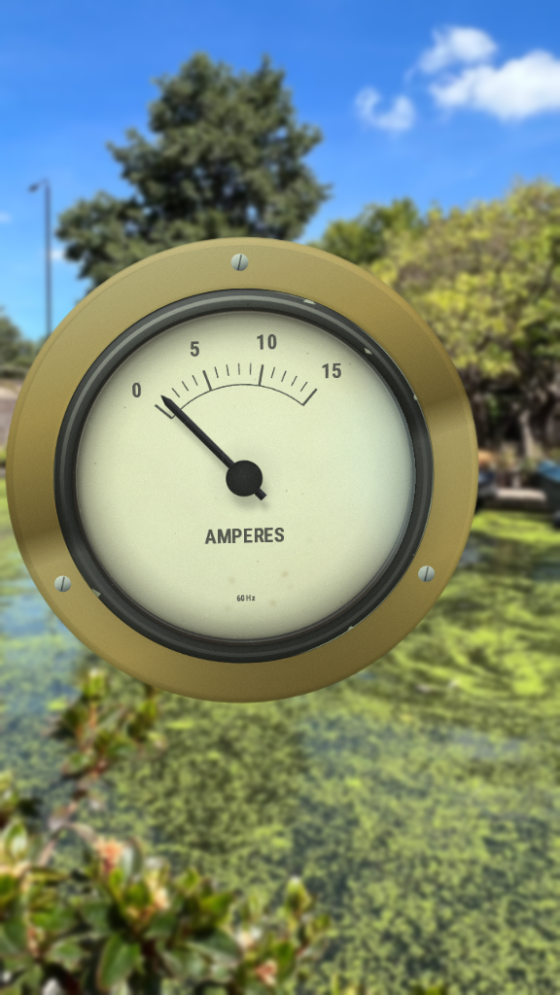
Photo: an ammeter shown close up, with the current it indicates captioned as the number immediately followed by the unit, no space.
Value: 1A
